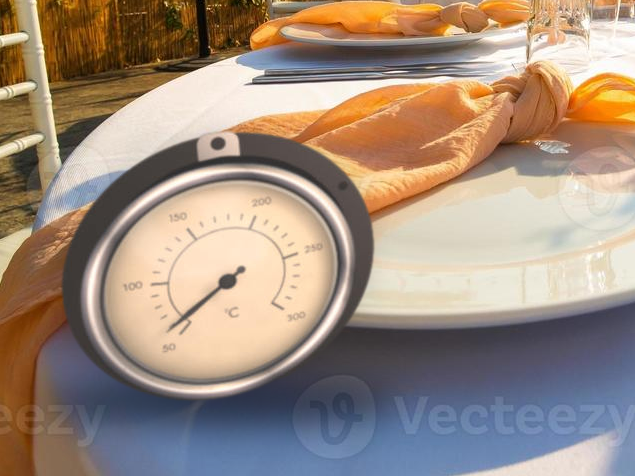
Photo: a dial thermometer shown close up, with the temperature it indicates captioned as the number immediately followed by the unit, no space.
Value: 60°C
